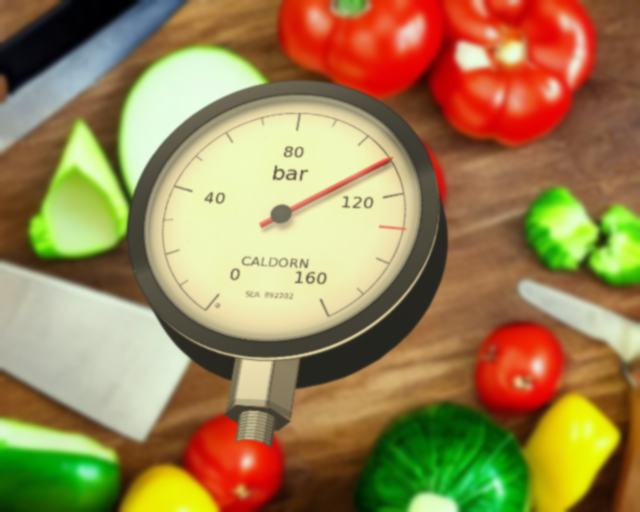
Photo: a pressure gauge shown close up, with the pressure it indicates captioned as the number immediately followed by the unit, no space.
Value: 110bar
